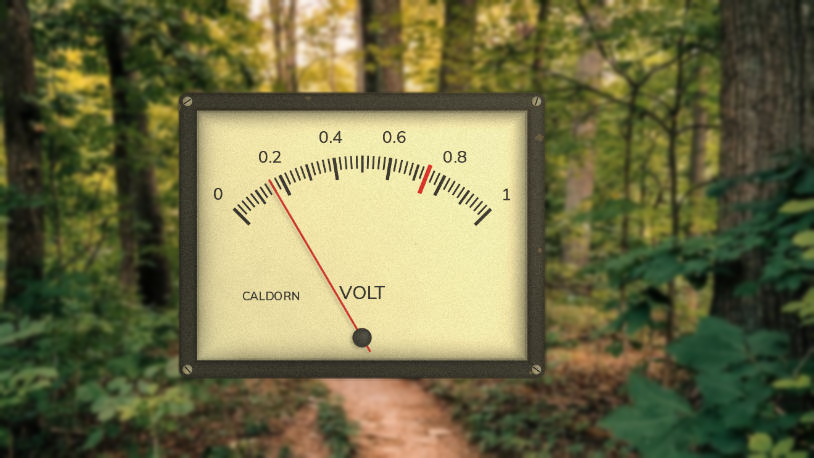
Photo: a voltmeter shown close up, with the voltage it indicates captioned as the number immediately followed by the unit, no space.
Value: 0.16V
